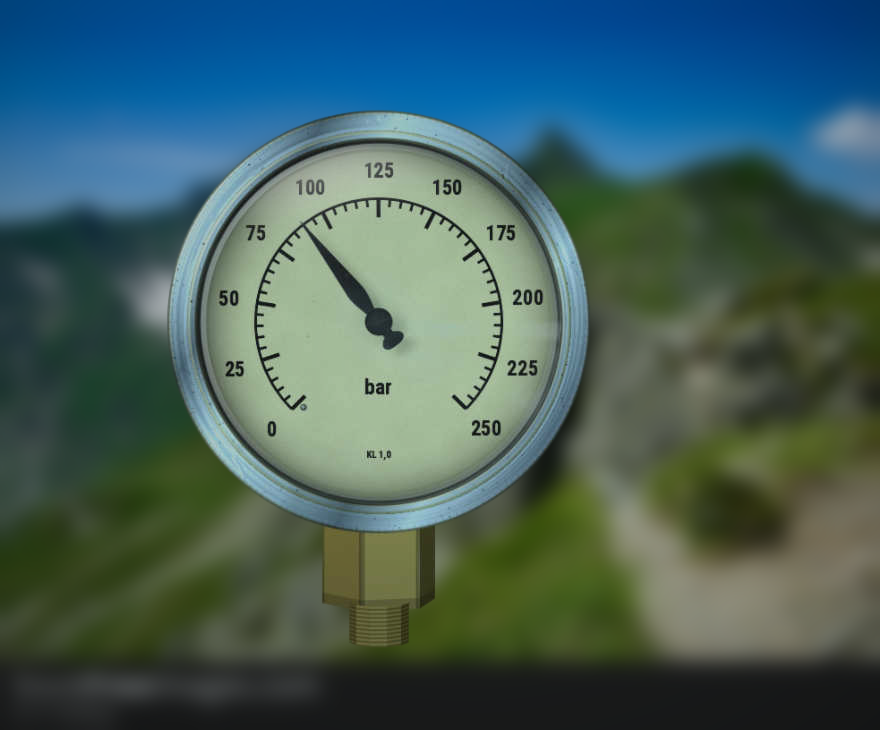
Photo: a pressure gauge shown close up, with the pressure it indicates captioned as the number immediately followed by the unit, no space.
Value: 90bar
